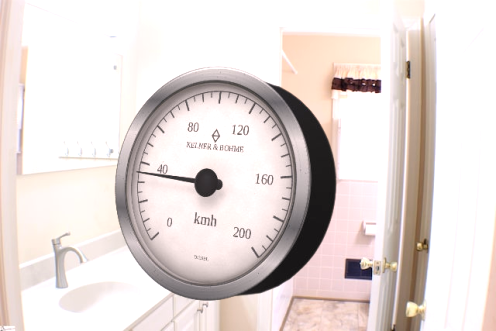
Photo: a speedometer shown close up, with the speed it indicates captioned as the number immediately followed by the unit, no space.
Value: 35km/h
